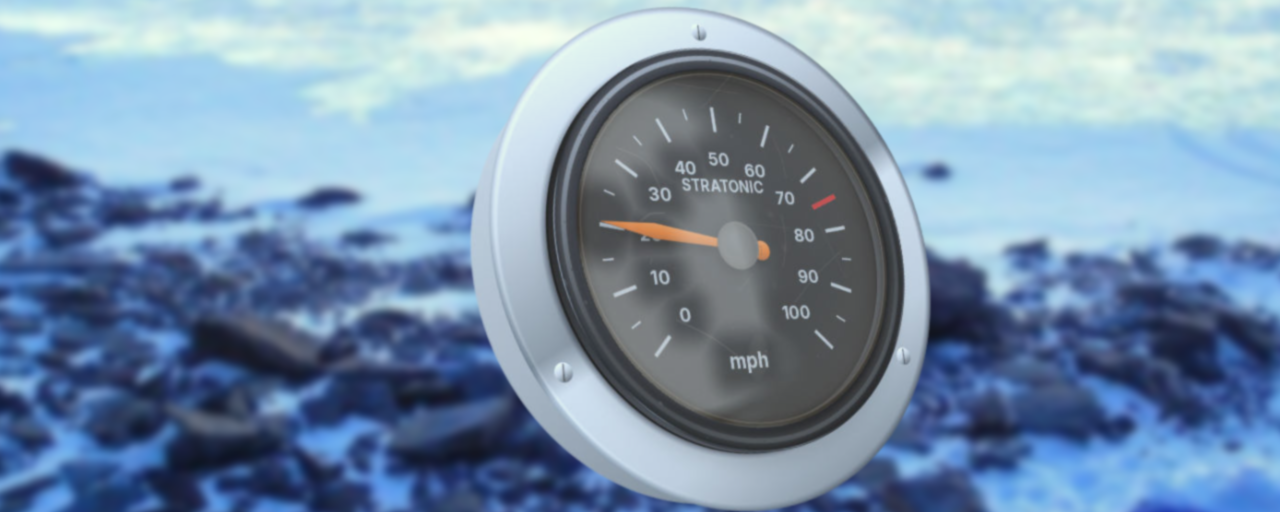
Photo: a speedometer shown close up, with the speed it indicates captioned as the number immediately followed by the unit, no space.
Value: 20mph
